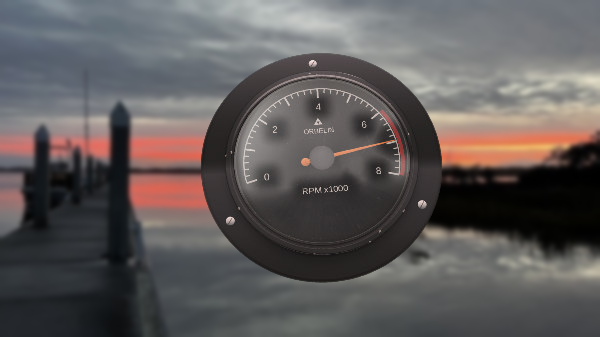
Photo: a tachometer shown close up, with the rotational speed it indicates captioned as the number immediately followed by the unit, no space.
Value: 7000rpm
